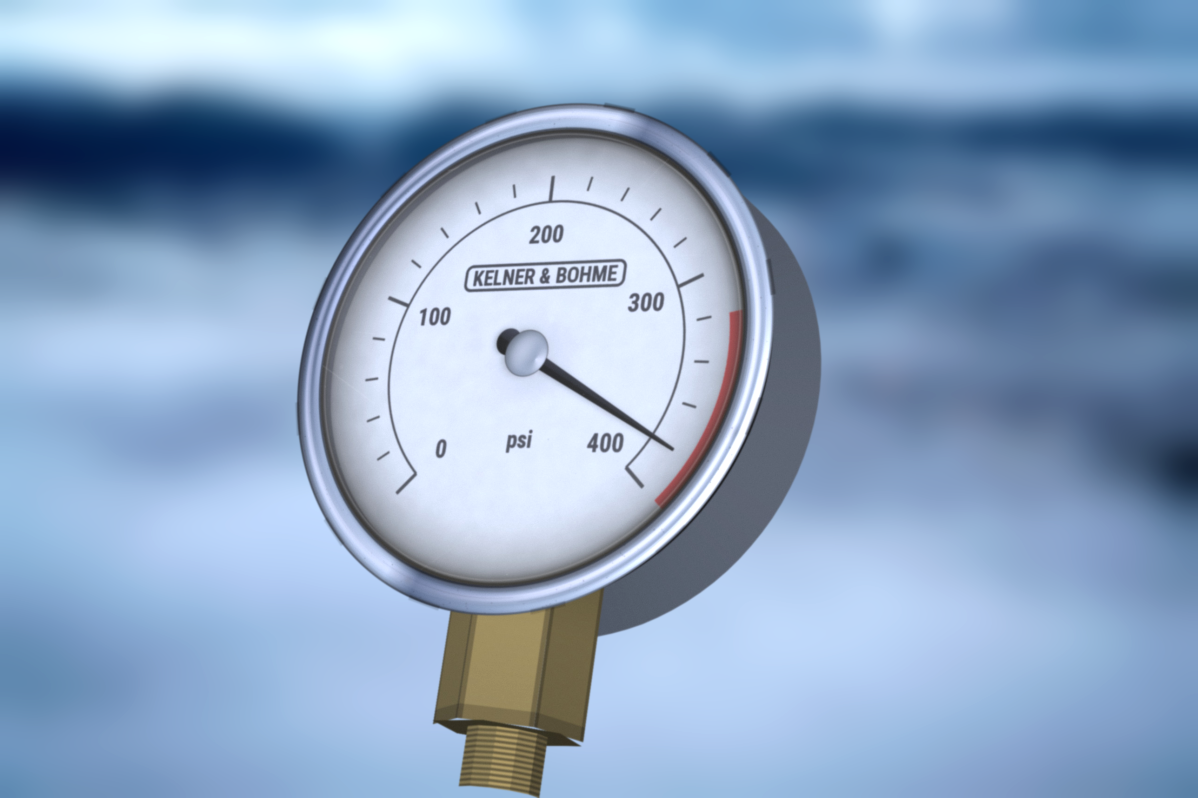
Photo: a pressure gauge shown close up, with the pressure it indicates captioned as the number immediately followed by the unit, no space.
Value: 380psi
